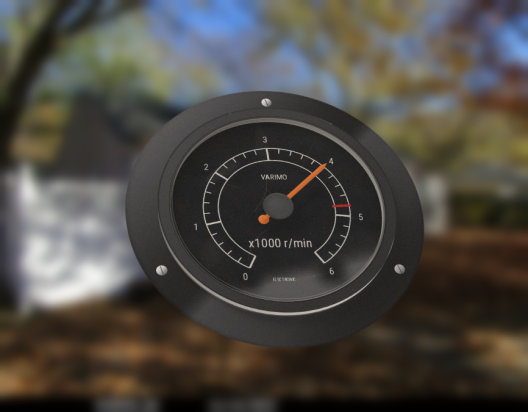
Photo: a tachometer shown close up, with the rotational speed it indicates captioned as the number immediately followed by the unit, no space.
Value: 4000rpm
